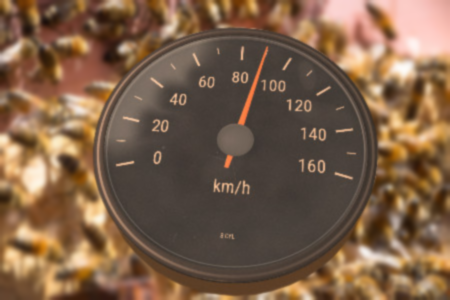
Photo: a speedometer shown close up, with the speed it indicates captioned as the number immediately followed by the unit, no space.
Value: 90km/h
